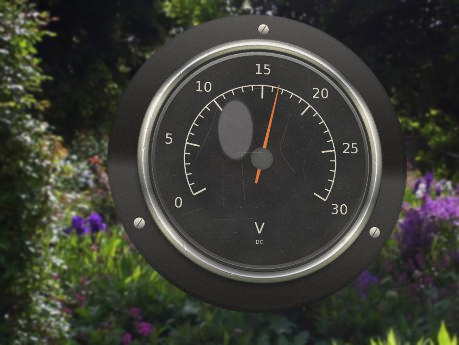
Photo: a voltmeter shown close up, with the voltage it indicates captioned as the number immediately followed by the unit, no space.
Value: 16.5V
